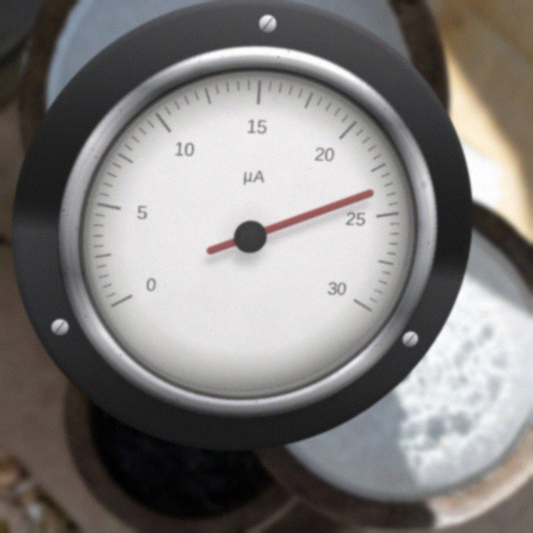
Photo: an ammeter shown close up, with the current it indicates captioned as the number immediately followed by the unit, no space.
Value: 23.5µA
